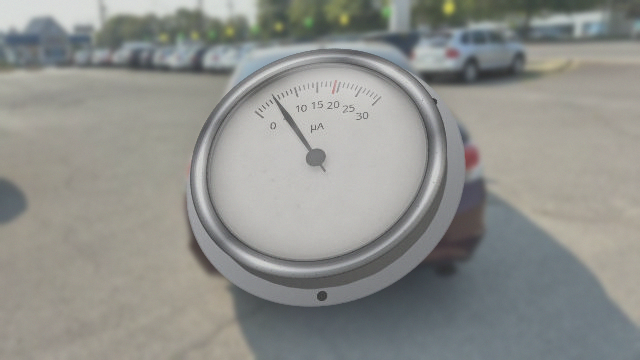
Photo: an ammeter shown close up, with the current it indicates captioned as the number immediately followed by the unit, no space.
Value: 5µA
